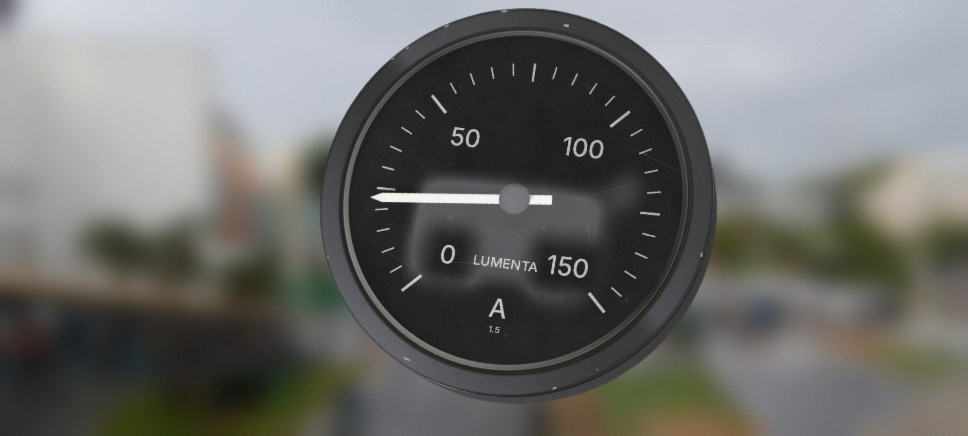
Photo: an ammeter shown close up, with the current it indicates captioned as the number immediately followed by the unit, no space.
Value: 22.5A
